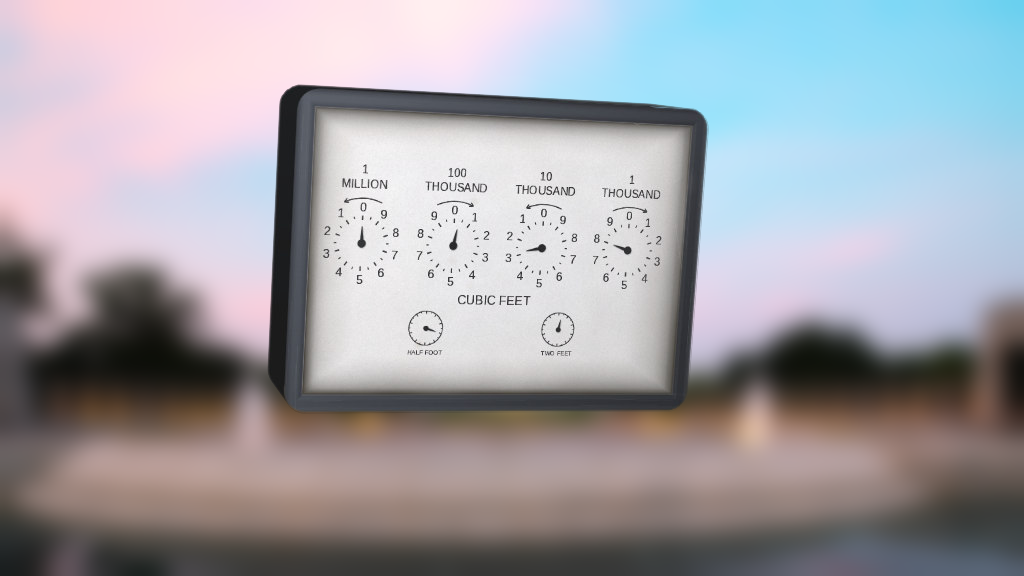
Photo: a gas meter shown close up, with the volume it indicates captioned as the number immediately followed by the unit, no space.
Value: 2800ft³
